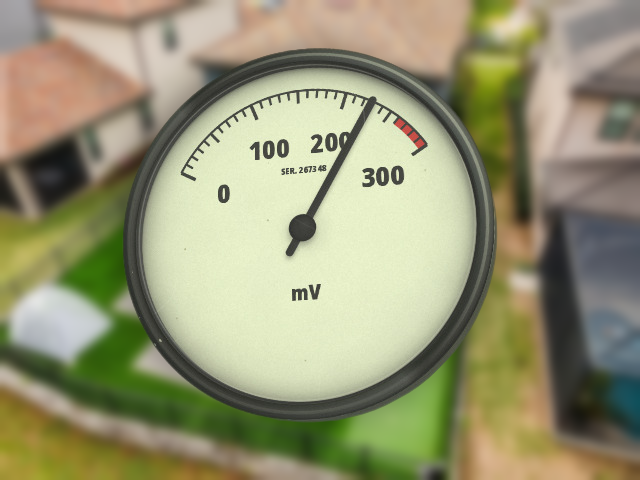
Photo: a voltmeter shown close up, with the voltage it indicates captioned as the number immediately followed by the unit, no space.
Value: 230mV
